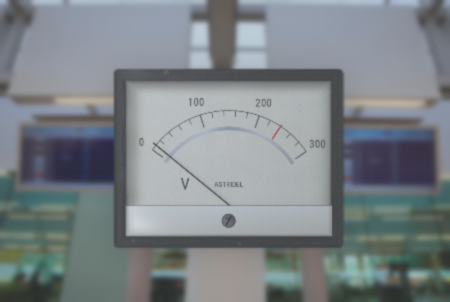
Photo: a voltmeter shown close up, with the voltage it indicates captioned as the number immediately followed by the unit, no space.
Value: 10V
